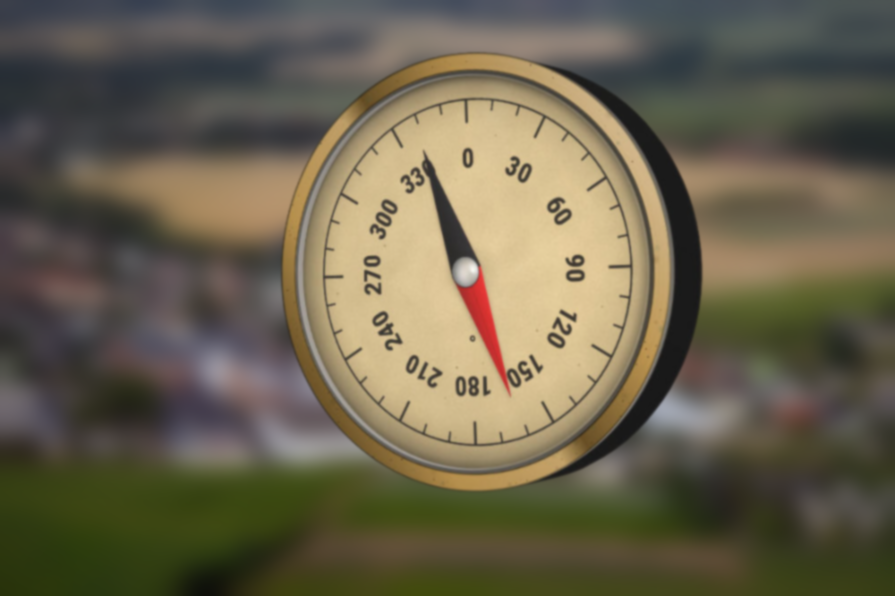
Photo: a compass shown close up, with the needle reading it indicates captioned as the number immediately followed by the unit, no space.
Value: 160°
